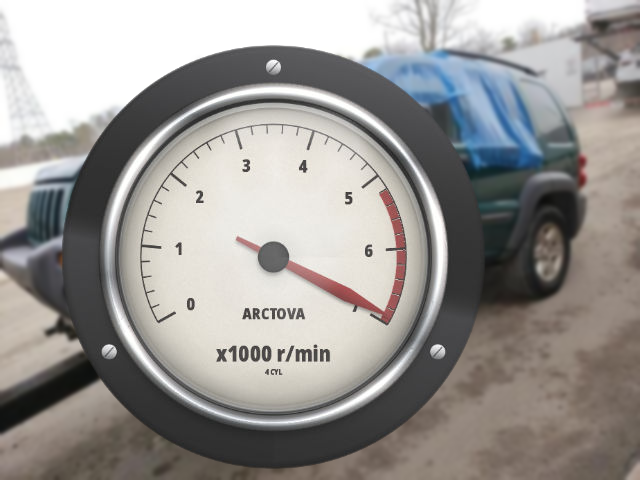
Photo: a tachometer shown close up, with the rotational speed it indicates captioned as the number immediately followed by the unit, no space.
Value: 6900rpm
